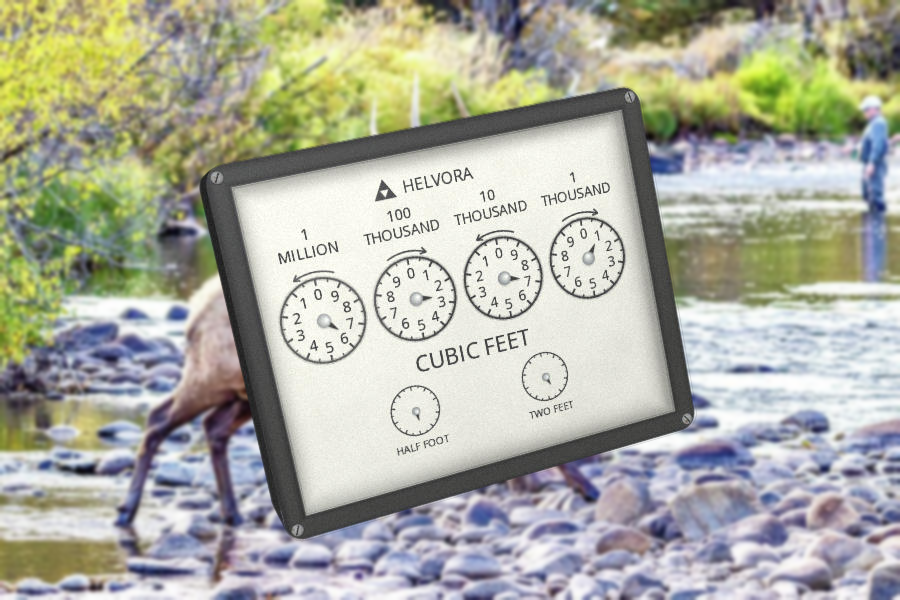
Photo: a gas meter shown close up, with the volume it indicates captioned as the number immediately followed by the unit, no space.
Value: 627100ft³
